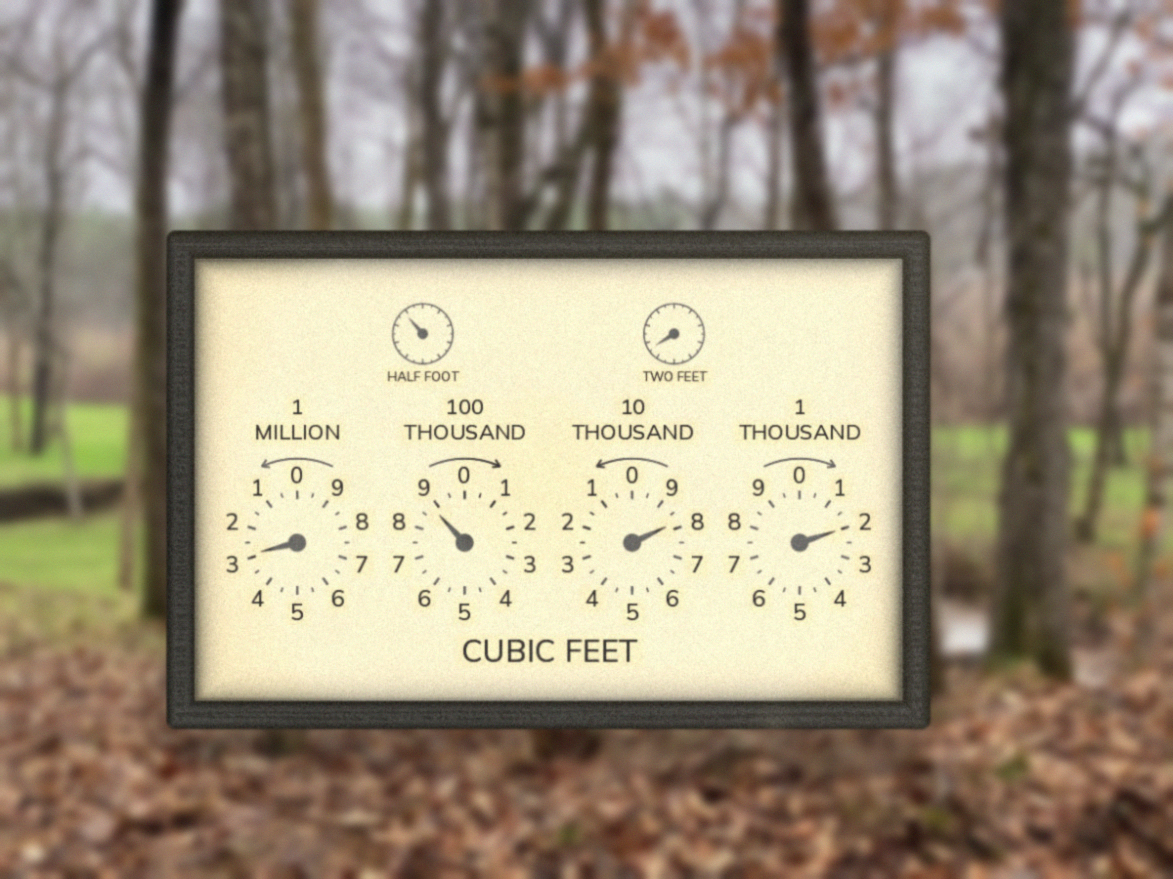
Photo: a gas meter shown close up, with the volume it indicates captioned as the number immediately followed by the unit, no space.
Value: 288200ft³
